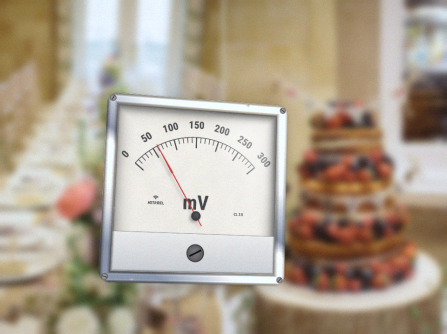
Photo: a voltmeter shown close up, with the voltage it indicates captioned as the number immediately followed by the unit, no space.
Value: 60mV
